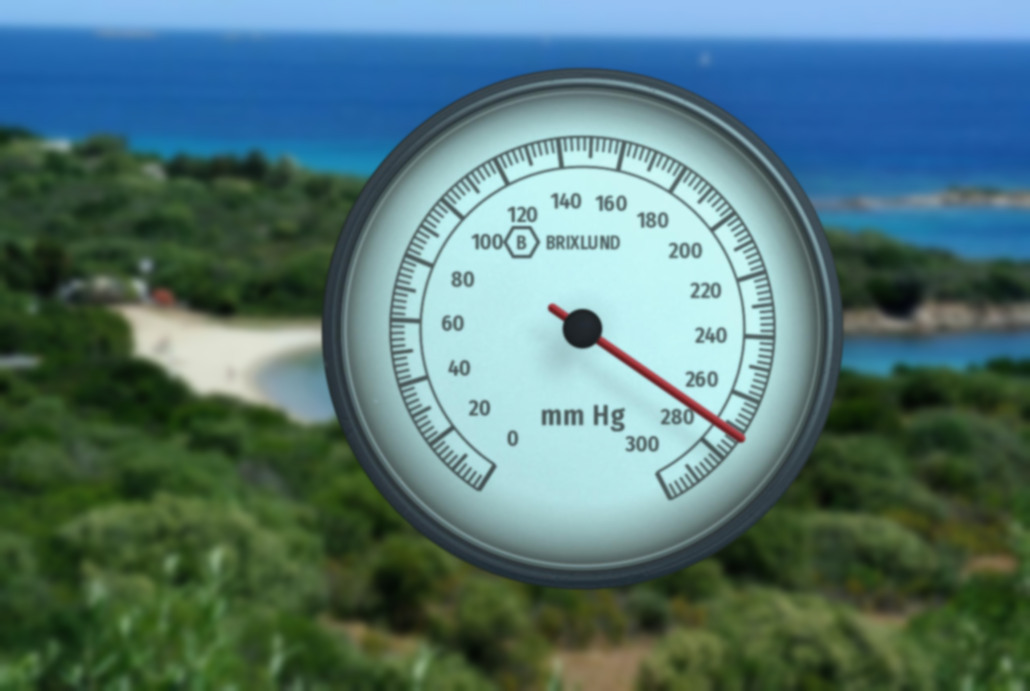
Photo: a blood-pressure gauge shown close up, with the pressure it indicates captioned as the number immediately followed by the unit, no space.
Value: 272mmHg
